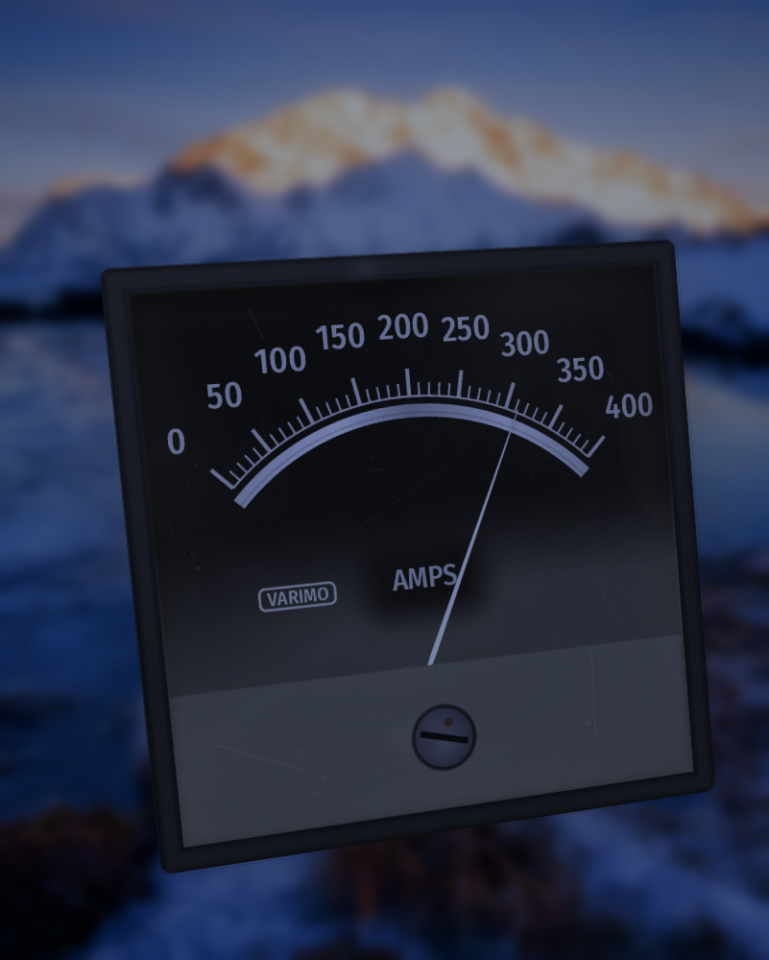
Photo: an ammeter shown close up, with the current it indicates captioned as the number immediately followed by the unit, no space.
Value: 310A
